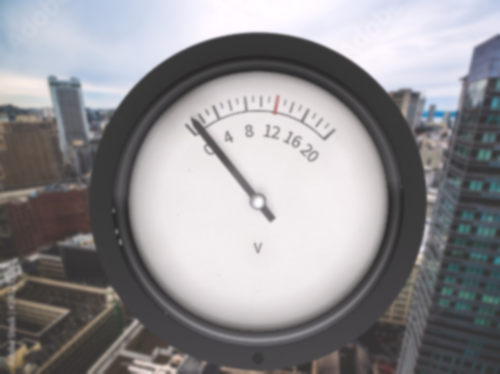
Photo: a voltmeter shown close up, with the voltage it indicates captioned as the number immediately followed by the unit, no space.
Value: 1V
